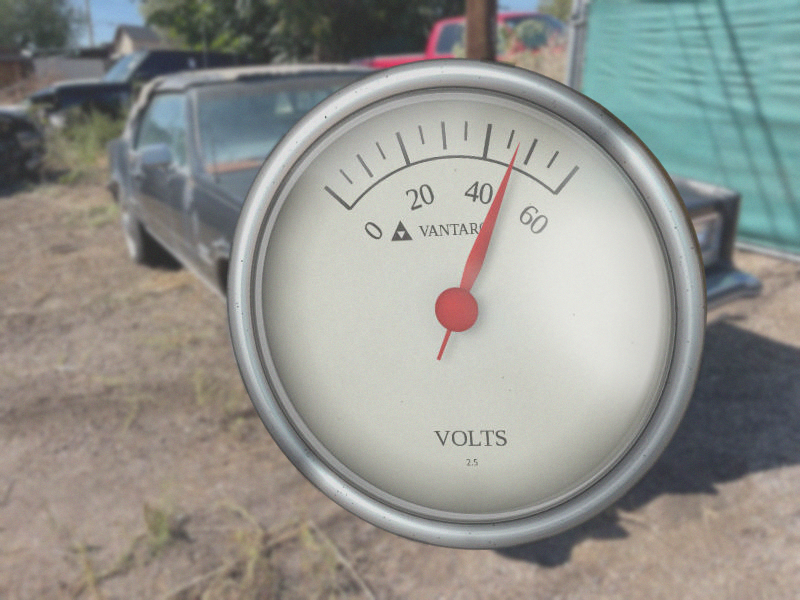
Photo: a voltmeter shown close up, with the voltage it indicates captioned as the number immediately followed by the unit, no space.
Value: 47.5V
